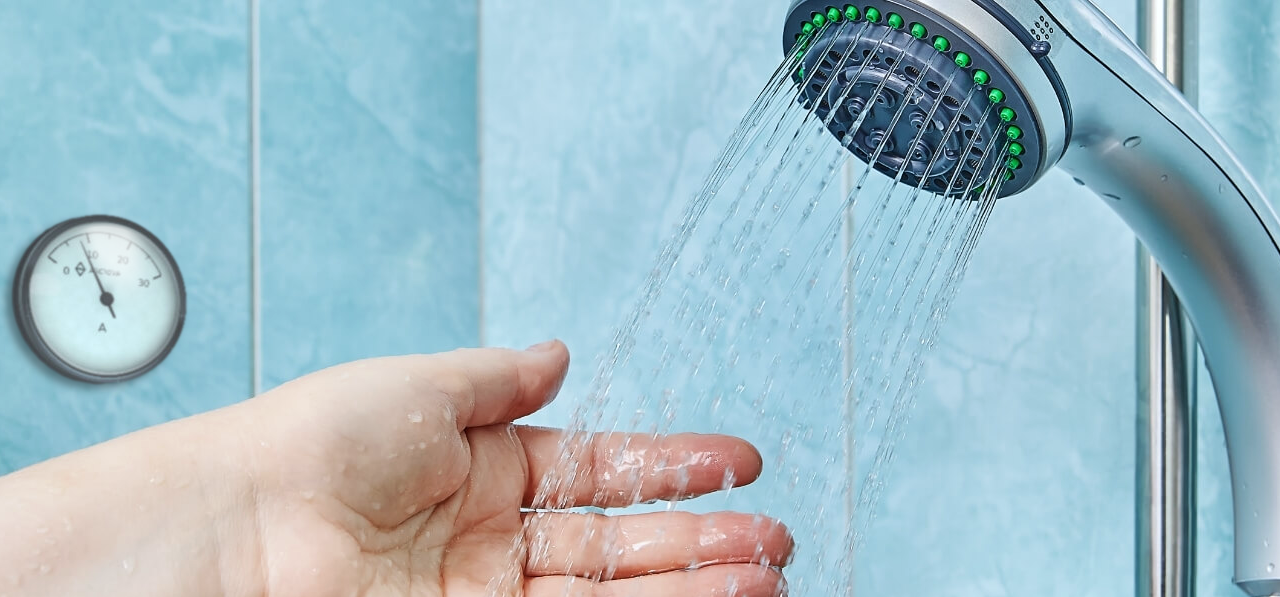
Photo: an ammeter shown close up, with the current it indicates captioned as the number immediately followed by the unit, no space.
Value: 7.5A
